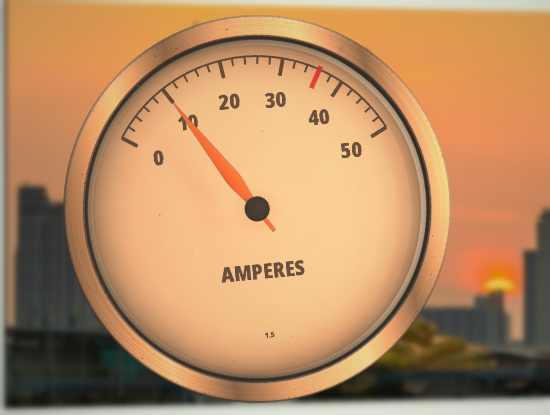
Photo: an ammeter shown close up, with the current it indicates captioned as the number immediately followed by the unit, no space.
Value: 10A
